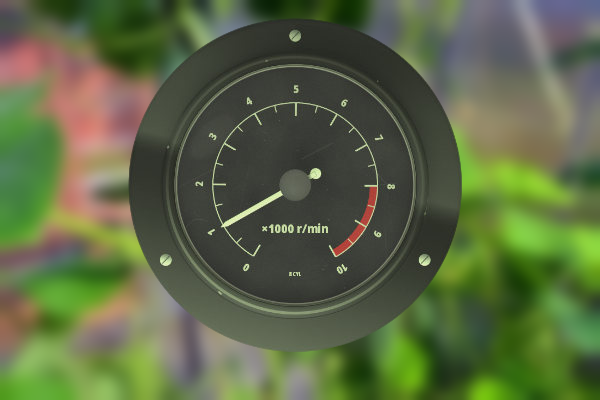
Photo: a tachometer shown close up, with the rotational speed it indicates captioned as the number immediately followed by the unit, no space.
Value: 1000rpm
